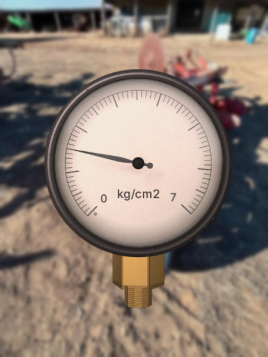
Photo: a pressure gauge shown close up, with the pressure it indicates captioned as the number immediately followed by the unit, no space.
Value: 1.5kg/cm²
